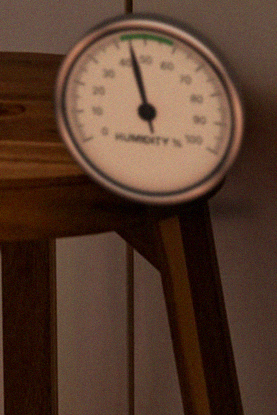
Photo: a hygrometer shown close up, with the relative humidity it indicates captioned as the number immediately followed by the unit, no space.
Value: 45%
